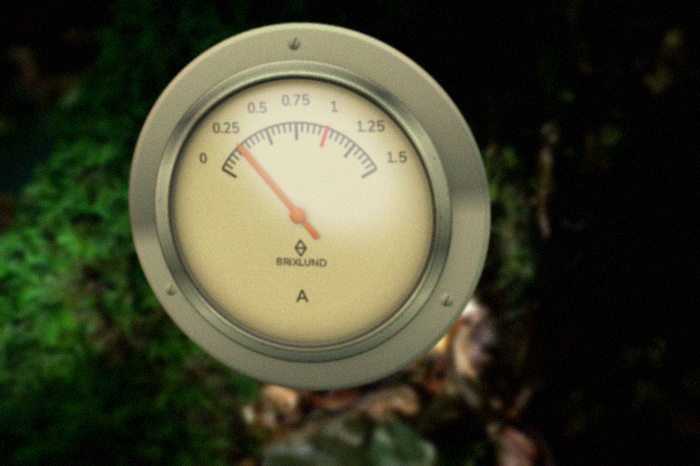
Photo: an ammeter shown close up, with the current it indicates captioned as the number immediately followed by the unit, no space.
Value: 0.25A
